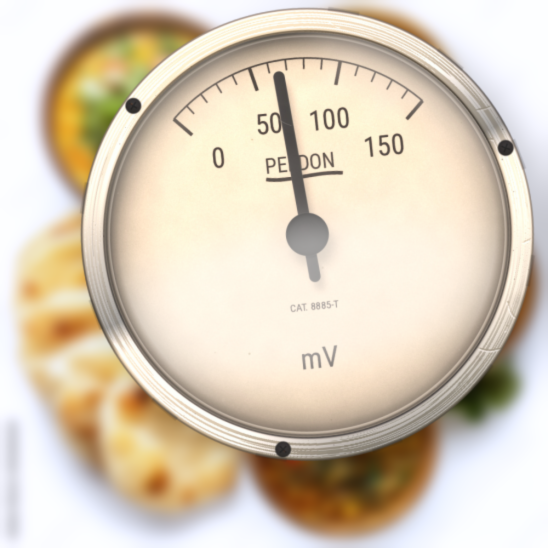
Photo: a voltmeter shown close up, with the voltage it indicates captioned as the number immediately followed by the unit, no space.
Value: 65mV
